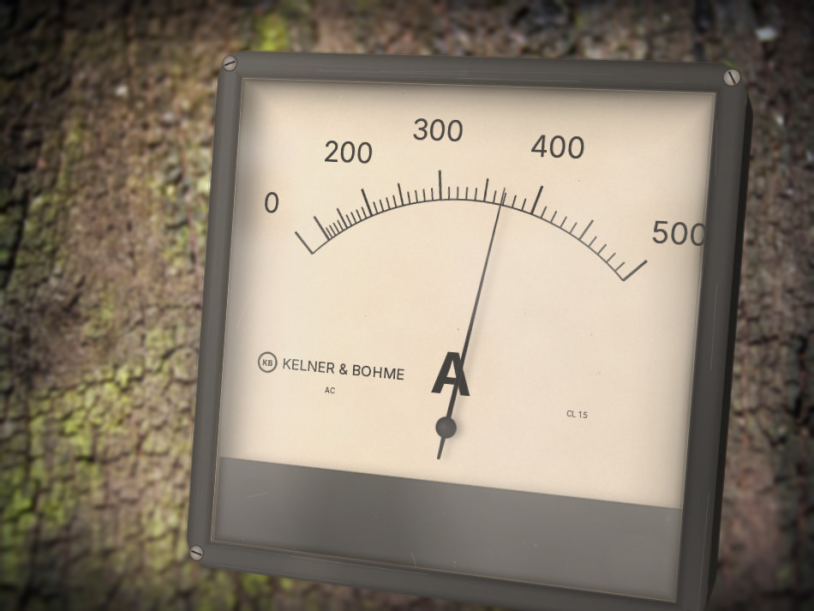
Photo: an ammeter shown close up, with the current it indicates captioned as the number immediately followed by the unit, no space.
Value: 370A
